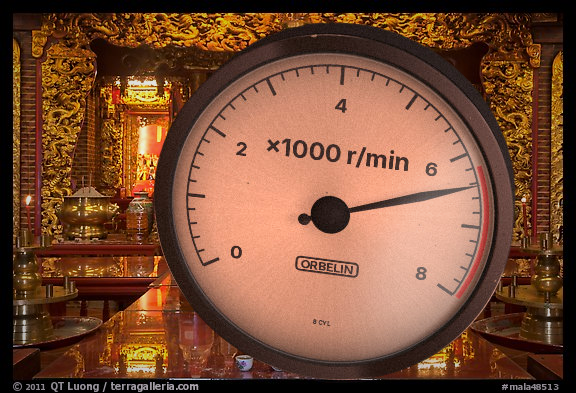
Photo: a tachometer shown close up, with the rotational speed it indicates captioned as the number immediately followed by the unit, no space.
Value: 6400rpm
